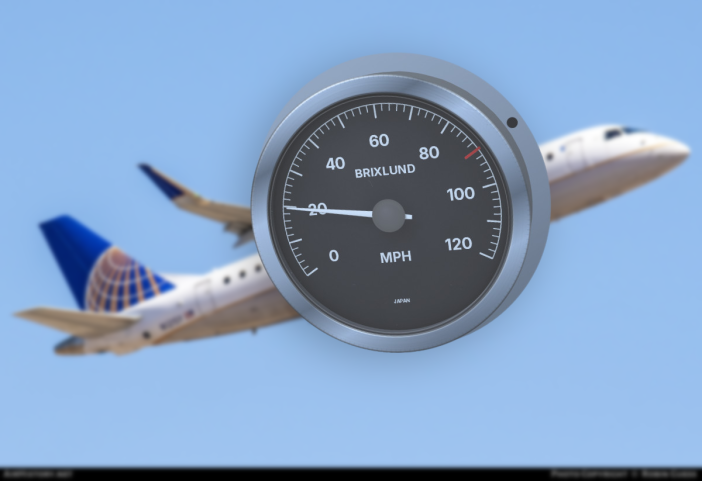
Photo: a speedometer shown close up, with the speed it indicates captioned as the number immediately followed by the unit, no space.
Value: 20mph
